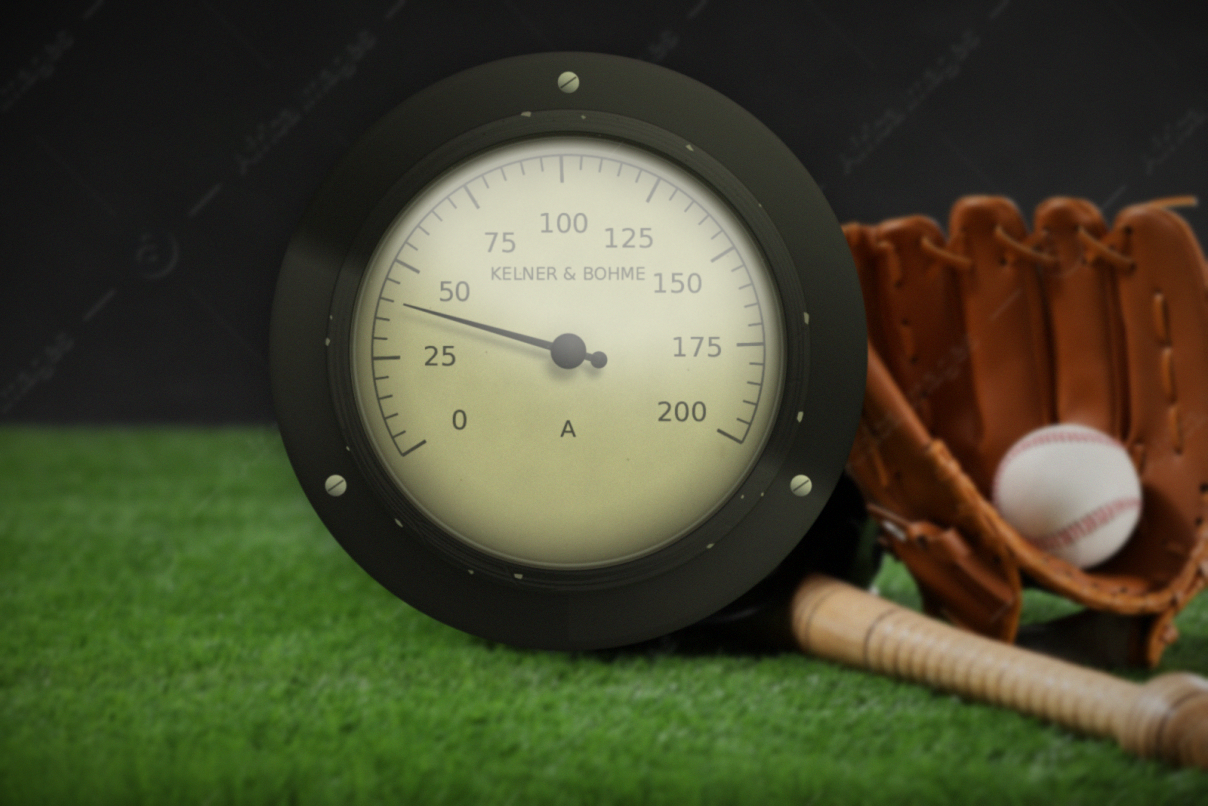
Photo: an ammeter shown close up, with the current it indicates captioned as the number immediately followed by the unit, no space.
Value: 40A
